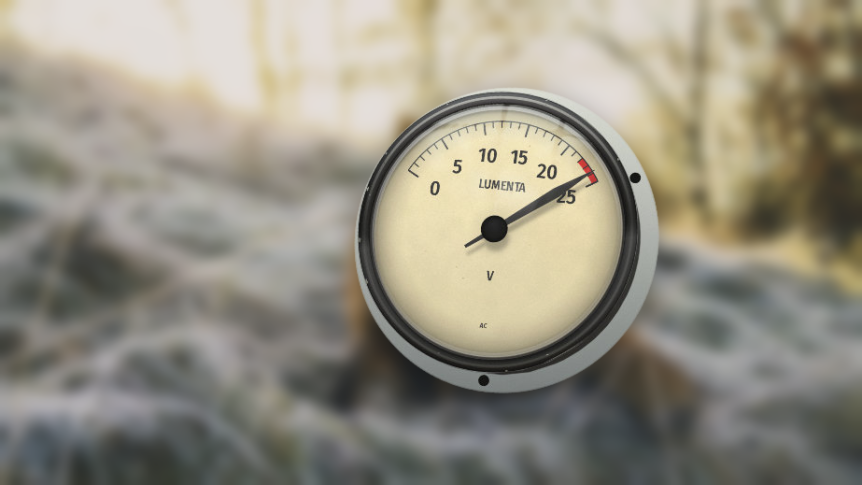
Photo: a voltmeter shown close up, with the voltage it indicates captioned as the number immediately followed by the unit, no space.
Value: 24V
